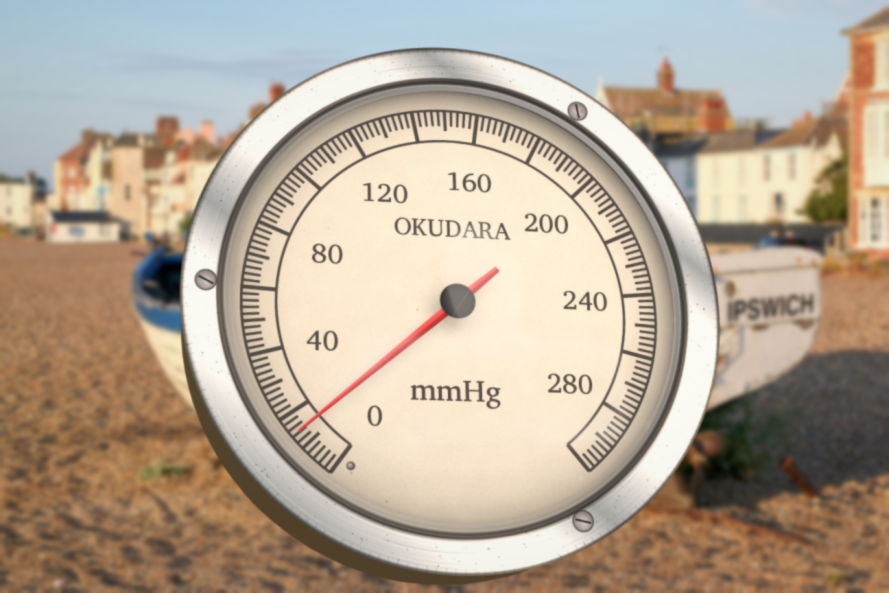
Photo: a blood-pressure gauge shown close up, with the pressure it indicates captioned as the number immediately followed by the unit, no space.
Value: 14mmHg
